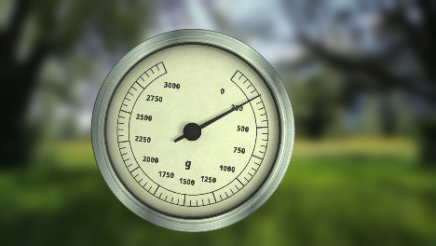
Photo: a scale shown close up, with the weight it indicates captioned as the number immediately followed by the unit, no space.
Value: 250g
